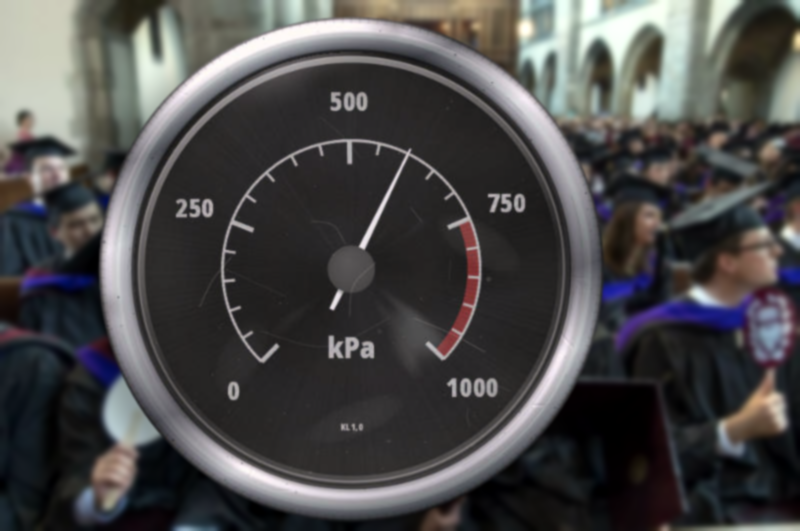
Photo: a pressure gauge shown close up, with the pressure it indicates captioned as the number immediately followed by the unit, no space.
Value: 600kPa
